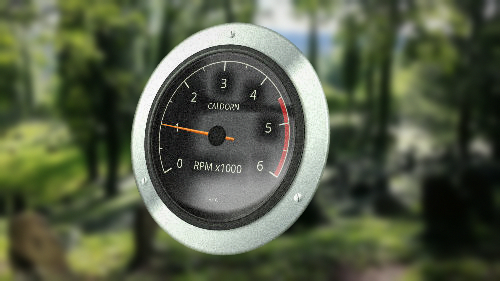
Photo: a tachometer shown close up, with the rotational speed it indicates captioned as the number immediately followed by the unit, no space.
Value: 1000rpm
